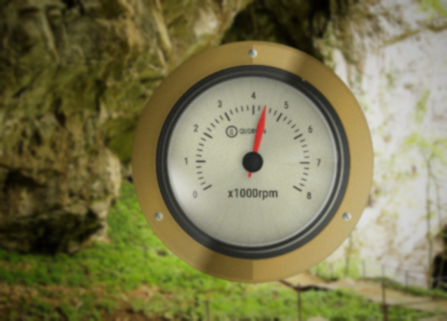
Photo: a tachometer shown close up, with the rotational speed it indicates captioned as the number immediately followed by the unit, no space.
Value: 4400rpm
